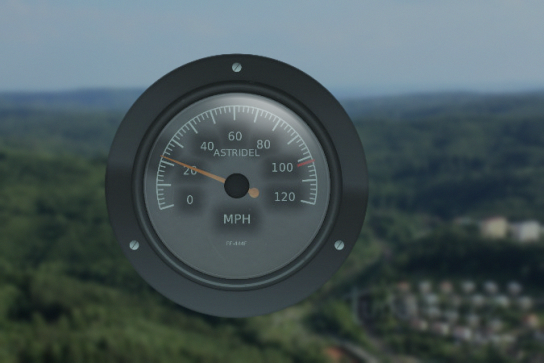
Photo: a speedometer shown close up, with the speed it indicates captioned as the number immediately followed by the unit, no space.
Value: 22mph
